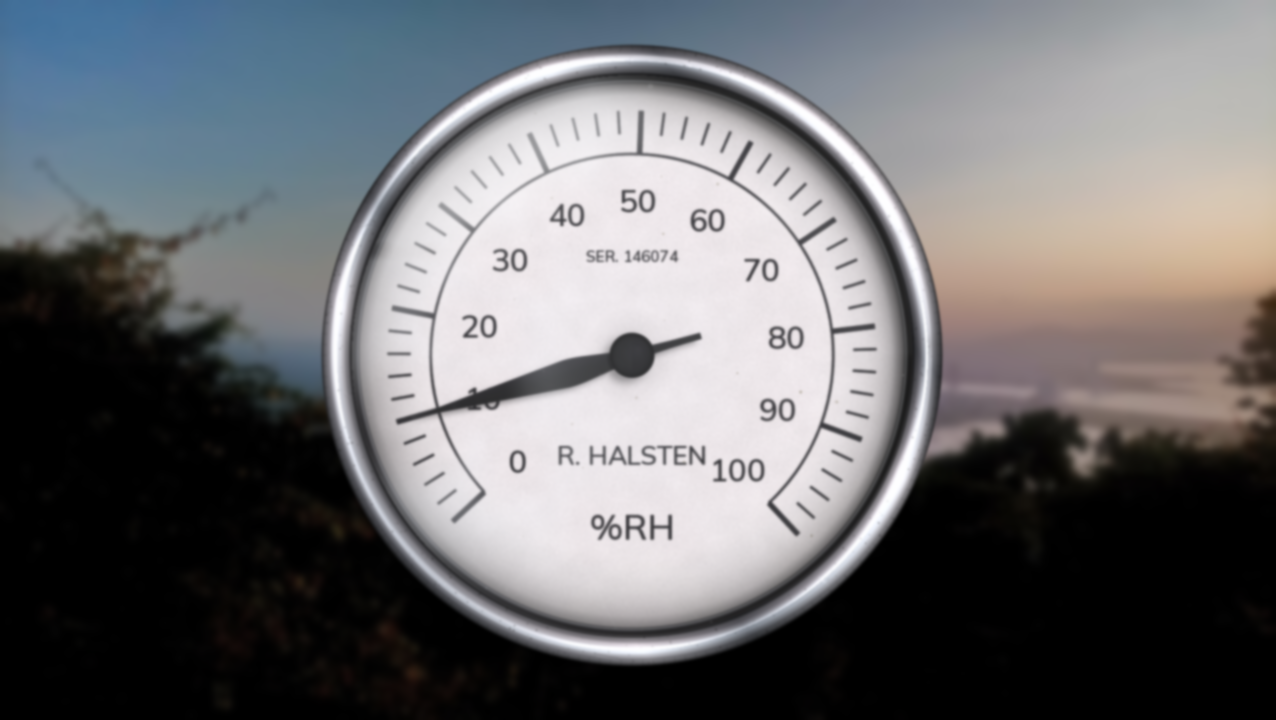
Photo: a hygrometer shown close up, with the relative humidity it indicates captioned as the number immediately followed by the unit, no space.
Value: 10%
